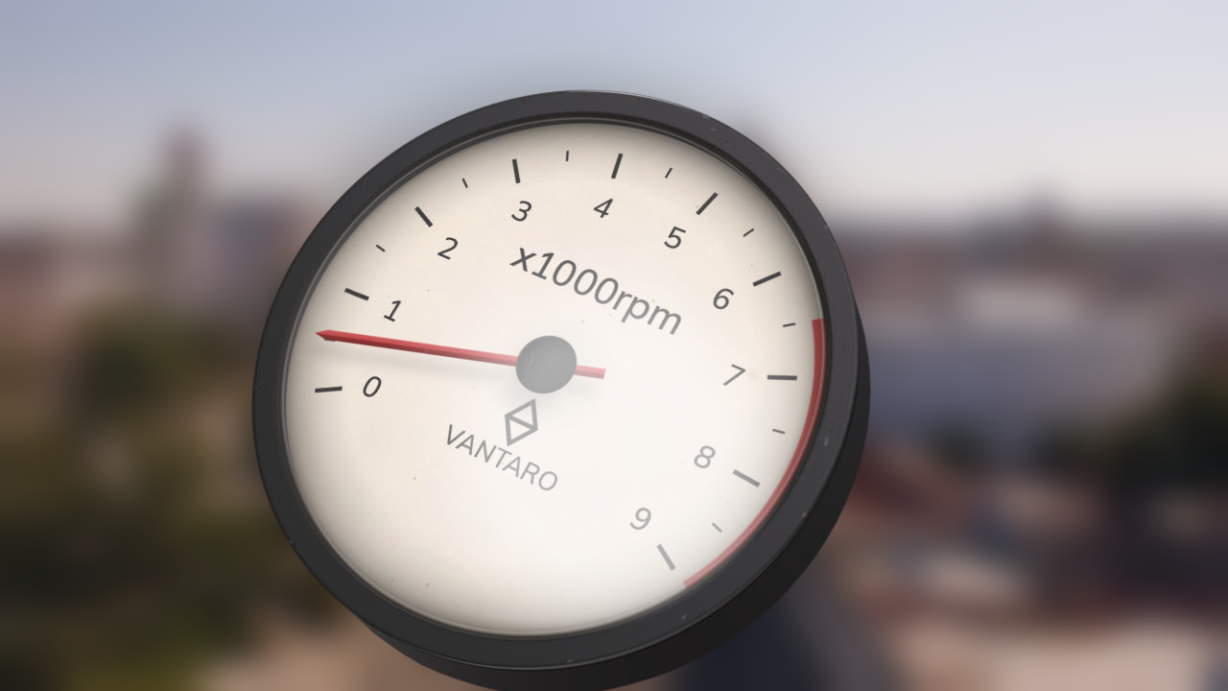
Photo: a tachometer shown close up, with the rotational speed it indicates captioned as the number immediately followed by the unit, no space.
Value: 500rpm
